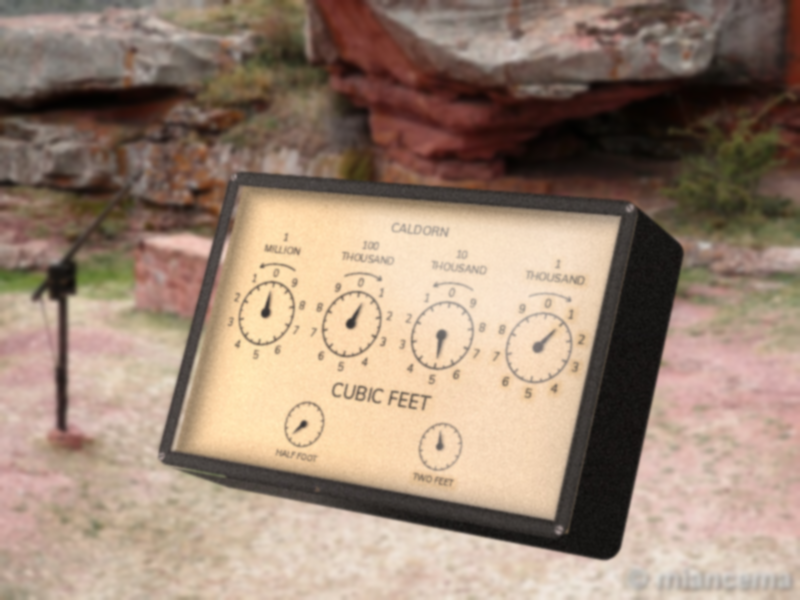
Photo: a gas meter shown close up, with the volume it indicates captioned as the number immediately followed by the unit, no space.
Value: 5100ft³
